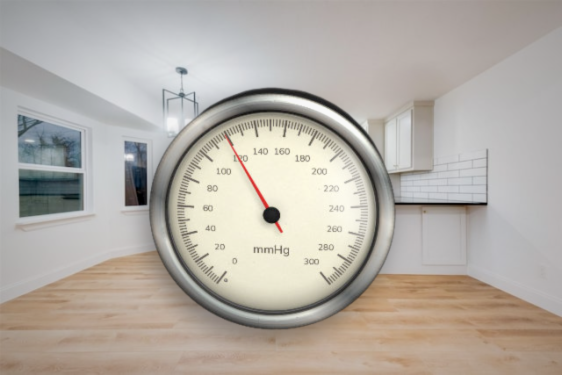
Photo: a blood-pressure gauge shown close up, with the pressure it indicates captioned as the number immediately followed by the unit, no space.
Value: 120mmHg
